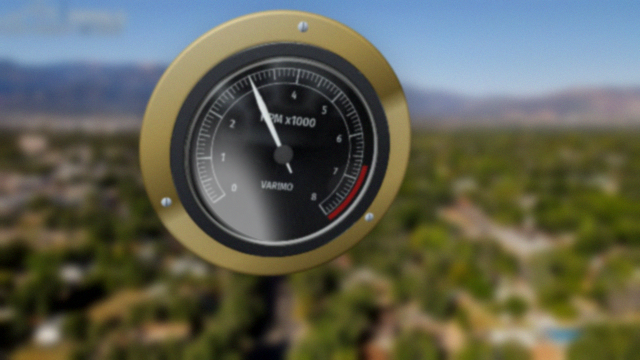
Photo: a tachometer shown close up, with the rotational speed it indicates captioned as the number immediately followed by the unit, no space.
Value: 3000rpm
